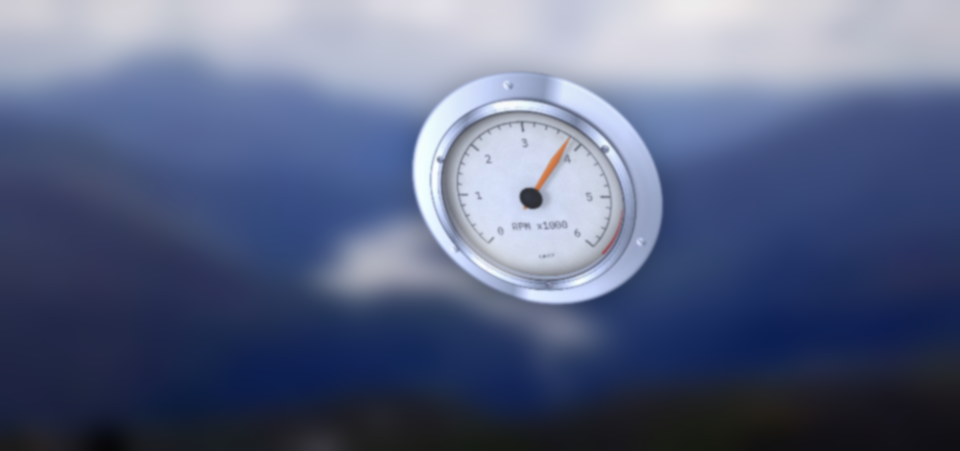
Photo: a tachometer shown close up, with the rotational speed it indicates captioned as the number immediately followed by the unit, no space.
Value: 3800rpm
